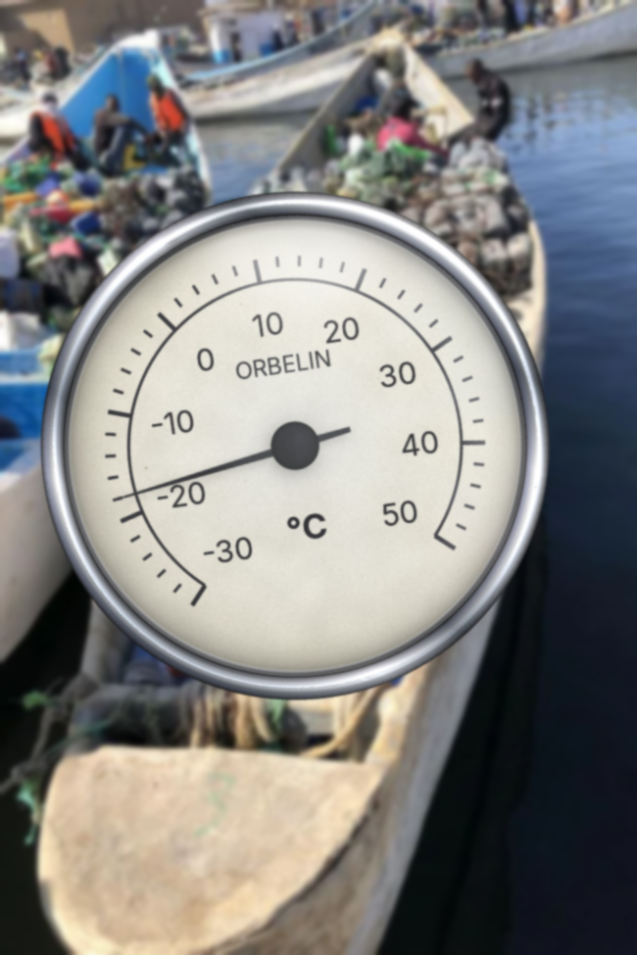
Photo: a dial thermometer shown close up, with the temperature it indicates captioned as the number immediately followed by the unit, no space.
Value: -18°C
